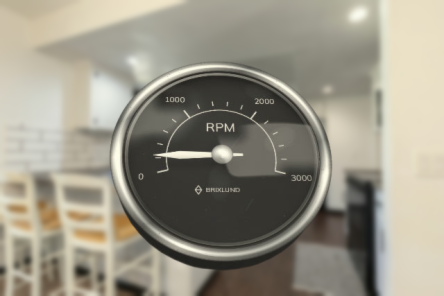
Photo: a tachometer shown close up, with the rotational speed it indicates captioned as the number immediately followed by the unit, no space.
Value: 200rpm
